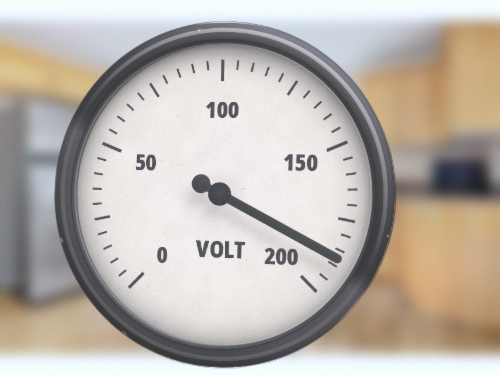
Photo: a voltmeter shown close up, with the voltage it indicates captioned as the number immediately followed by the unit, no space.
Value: 187.5V
